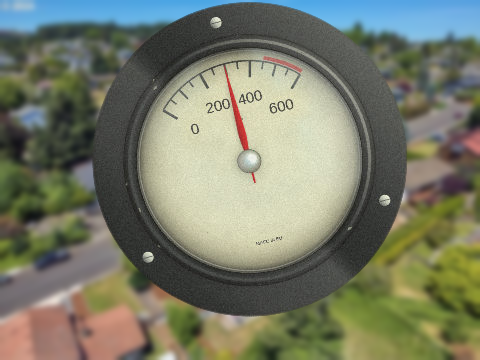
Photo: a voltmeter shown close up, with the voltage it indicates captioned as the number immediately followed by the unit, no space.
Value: 300V
